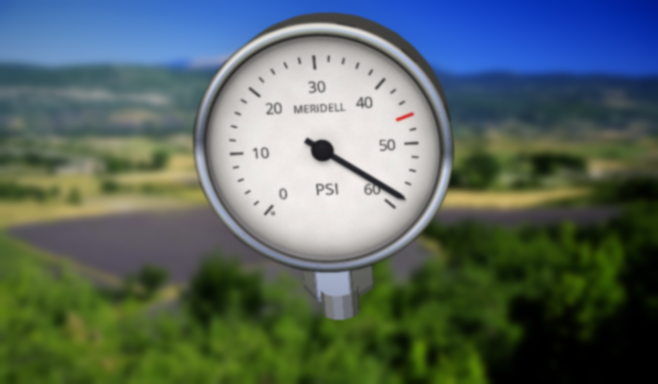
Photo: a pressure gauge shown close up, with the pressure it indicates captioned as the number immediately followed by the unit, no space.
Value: 58psi
